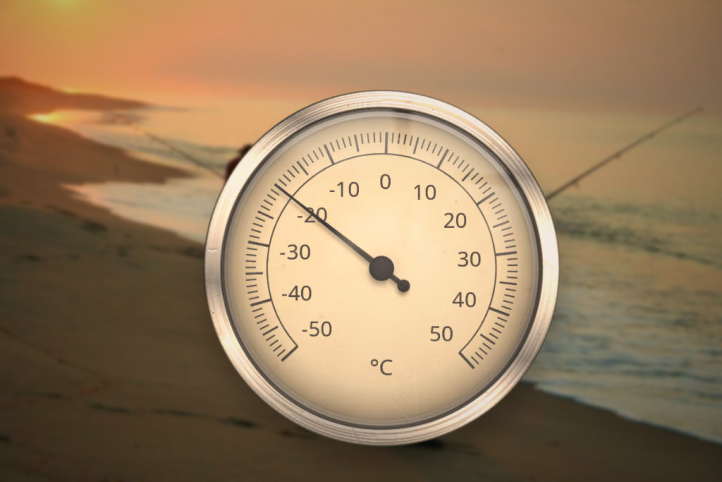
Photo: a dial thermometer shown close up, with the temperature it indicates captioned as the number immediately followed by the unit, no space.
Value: -20°C
